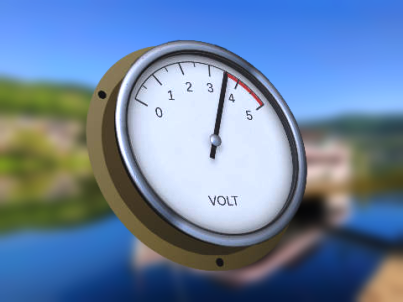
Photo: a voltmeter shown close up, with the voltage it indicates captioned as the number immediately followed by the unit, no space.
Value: 3.5V
